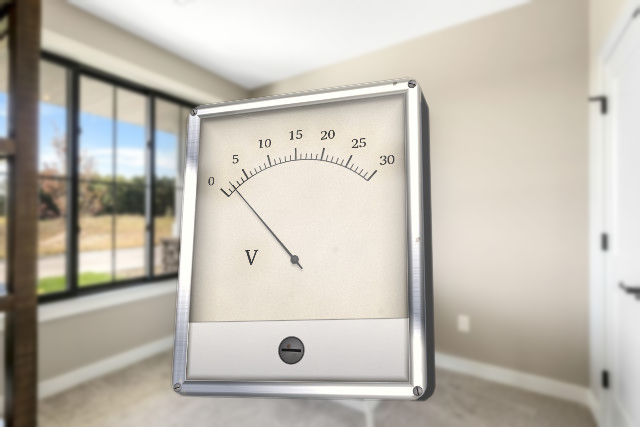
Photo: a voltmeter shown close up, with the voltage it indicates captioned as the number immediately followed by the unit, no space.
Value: 2V
